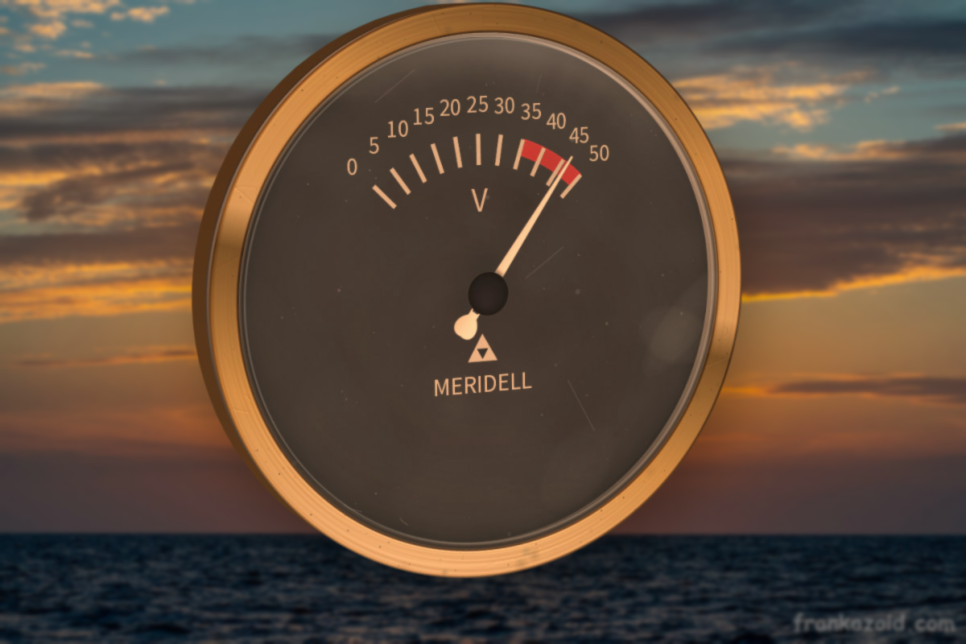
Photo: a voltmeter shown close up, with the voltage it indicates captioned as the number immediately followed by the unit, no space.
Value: 45V
